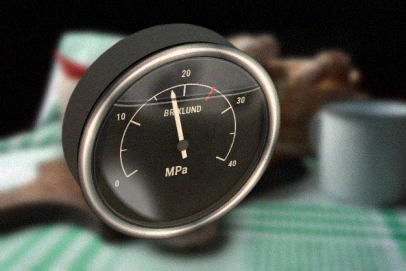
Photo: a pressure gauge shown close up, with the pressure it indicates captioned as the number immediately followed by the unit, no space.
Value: 17.5MPa
